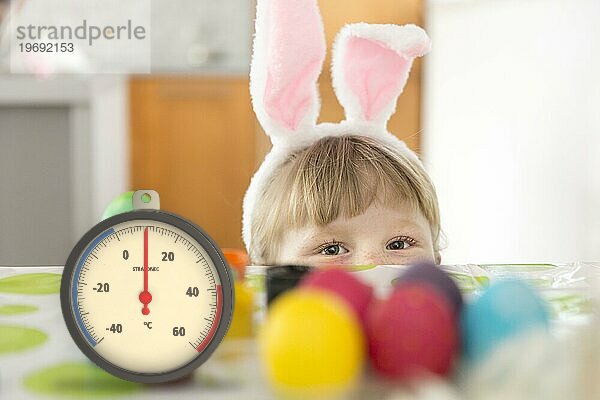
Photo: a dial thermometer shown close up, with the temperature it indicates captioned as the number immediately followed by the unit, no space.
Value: 10°C
